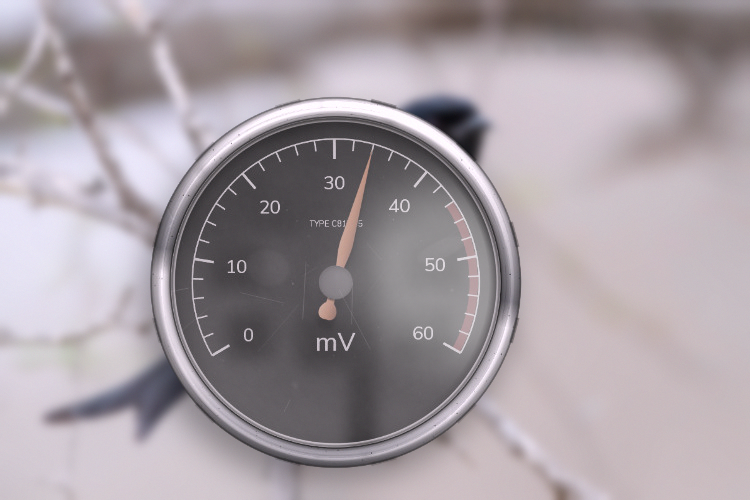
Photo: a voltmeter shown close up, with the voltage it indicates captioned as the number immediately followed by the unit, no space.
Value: 34mV
